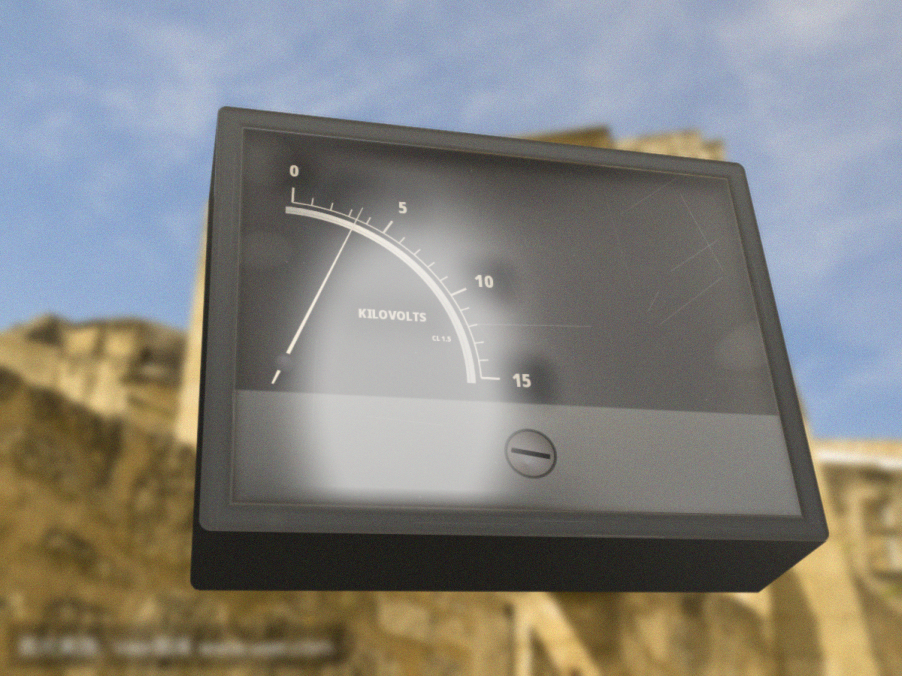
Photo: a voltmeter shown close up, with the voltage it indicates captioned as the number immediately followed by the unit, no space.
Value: 3.5kV
